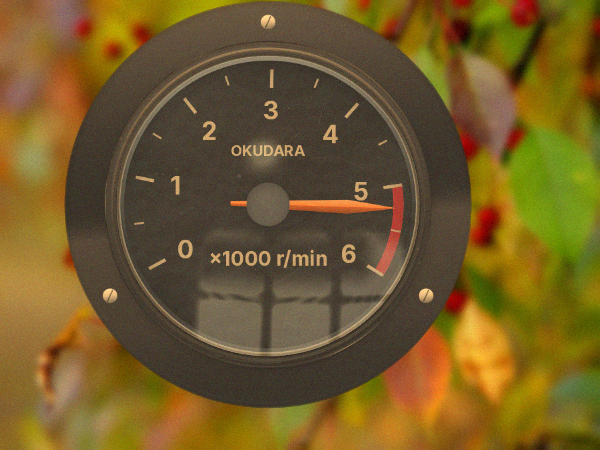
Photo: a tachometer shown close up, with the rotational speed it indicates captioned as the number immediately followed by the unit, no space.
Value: 5250rpm
